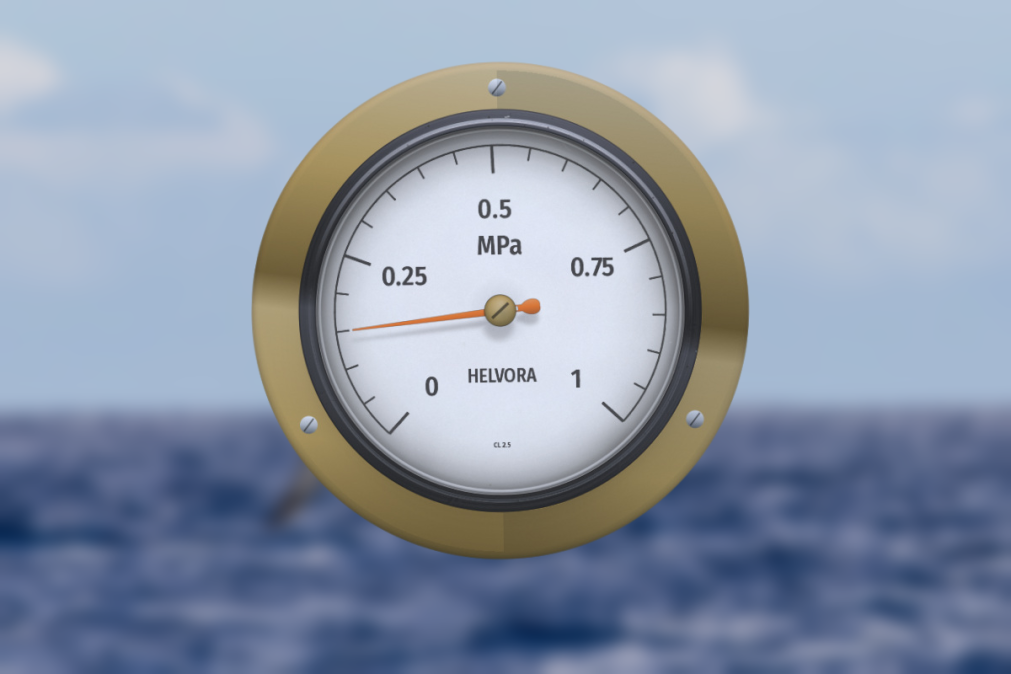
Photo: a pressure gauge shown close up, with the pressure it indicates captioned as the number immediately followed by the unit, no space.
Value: 0.15MPa
